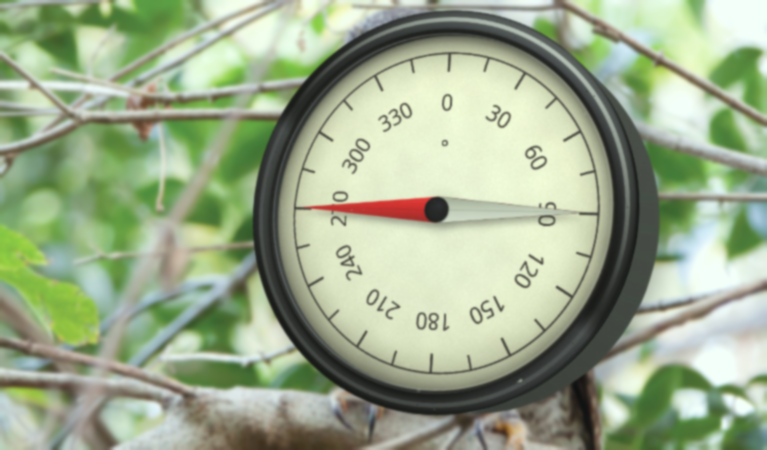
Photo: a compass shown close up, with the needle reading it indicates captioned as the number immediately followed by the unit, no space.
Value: 270°
